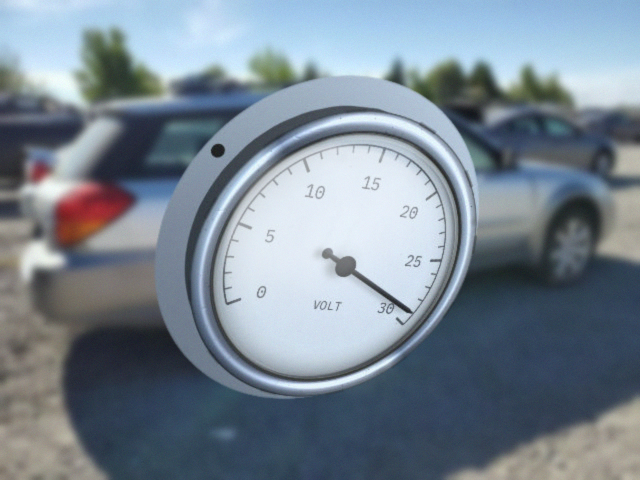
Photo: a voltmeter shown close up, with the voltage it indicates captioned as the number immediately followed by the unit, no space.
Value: 29V
